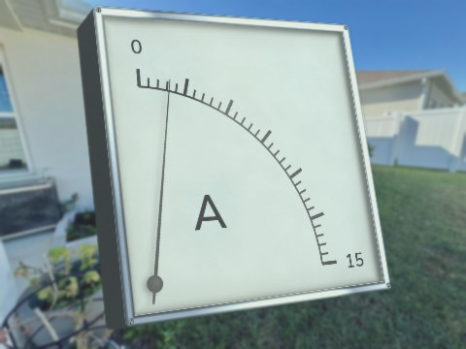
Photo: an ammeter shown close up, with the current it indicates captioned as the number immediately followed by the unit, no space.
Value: 1.5A
